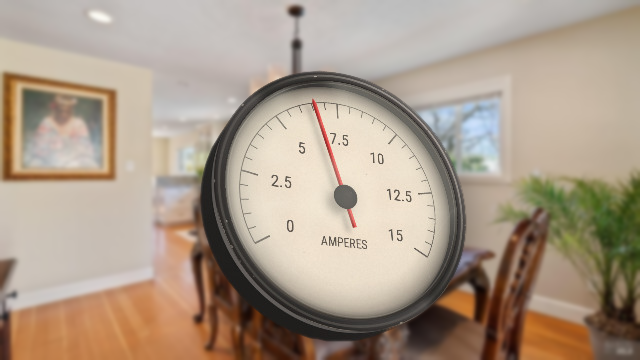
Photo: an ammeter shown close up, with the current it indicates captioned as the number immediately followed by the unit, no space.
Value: 6.5A
